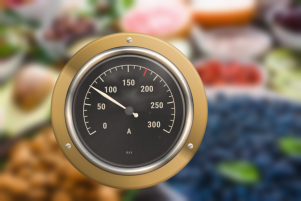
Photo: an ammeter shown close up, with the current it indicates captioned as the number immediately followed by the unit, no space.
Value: 80A
